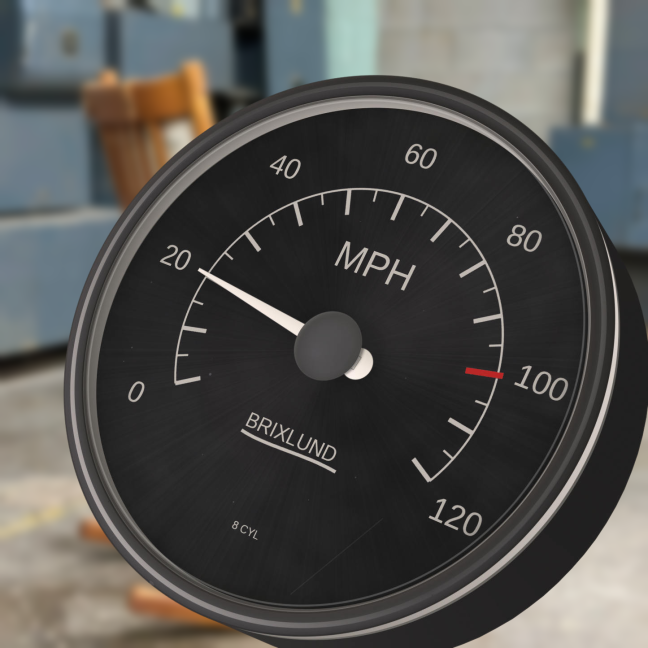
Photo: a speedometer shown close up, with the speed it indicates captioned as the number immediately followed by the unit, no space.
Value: 20mph
